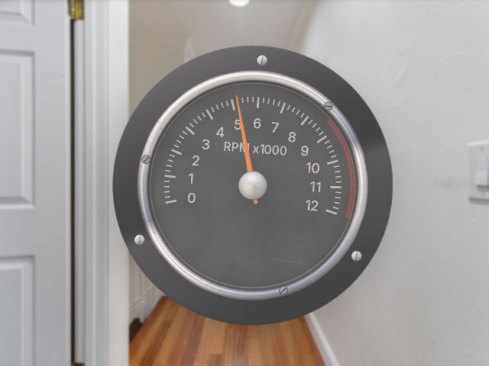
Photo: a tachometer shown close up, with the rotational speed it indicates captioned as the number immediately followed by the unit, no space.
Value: 5200rpm
